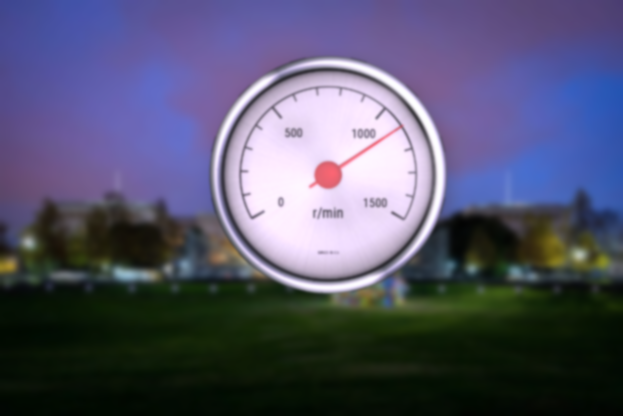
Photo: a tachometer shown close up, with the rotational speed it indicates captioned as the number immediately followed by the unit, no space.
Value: 1100rpm
